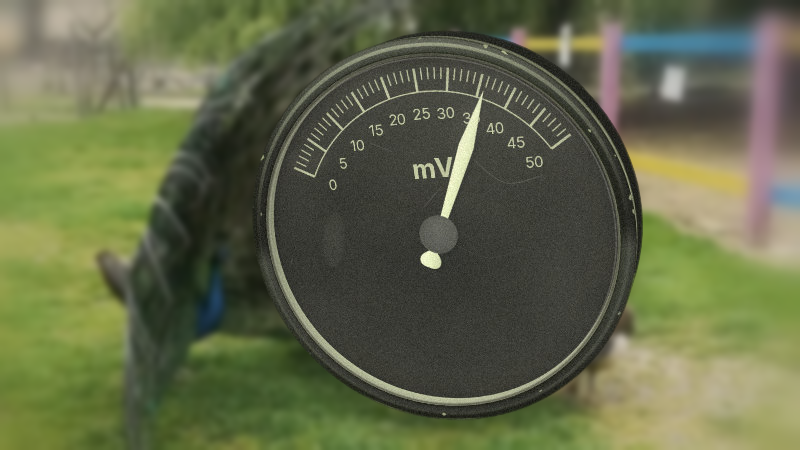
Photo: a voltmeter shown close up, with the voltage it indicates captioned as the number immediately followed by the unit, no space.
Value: 36mV
